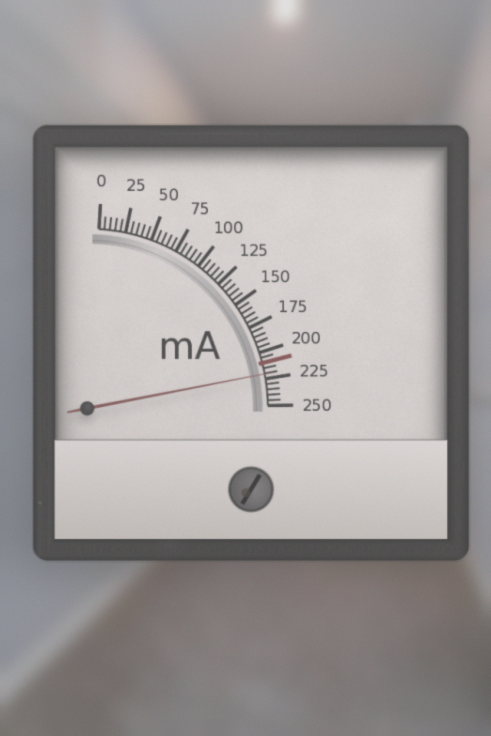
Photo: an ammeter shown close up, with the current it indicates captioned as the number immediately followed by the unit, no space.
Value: 220mA
